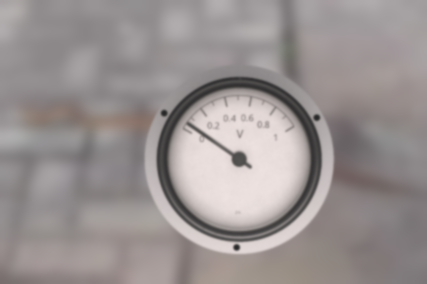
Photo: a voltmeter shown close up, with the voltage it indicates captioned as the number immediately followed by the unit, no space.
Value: 0.05V
